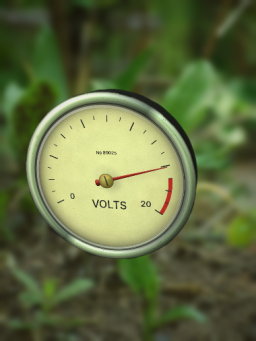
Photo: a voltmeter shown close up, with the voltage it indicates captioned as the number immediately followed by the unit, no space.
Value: 16V
